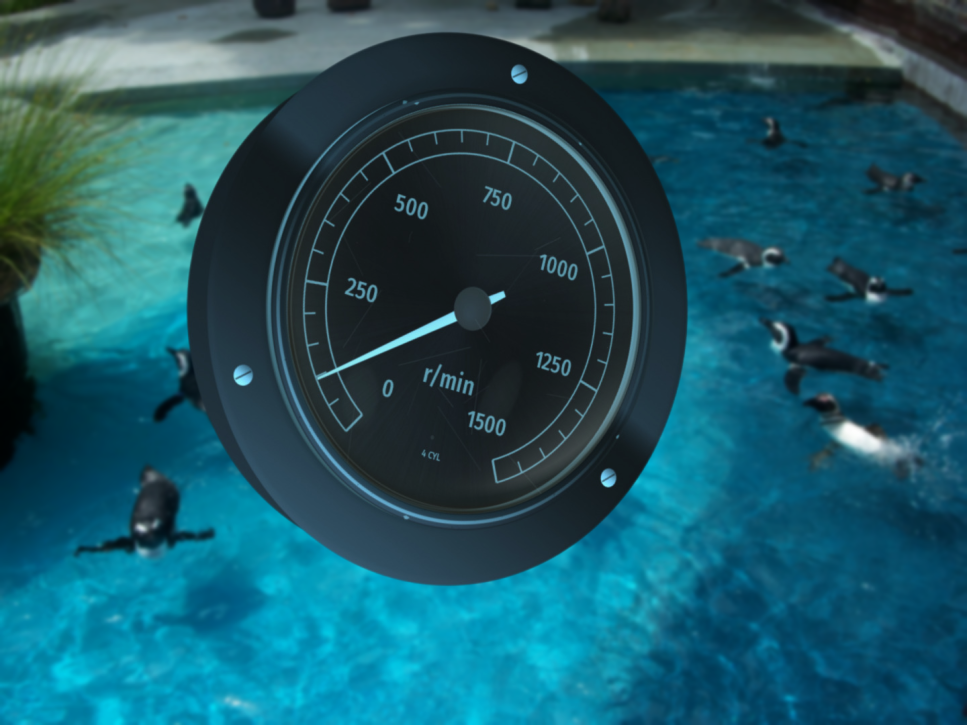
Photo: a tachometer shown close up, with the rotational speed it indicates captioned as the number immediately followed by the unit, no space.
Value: 100rpm
